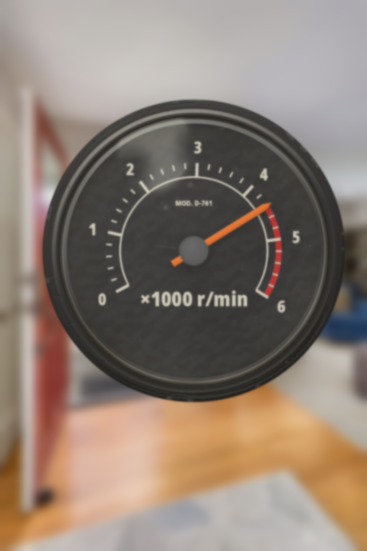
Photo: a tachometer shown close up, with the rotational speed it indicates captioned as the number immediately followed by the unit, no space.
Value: 4400rpm
